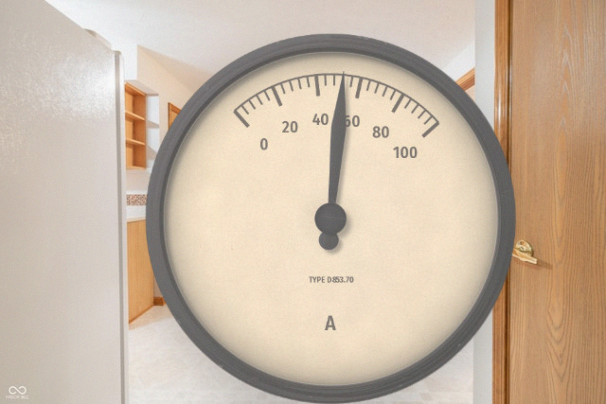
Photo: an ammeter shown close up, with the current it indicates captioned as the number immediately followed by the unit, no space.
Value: 52A
